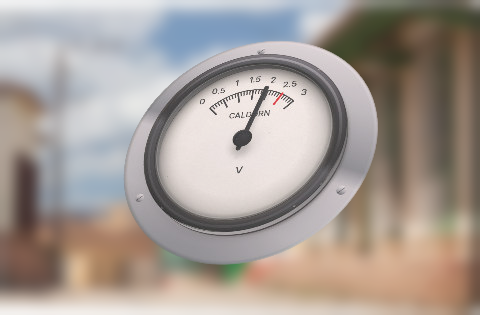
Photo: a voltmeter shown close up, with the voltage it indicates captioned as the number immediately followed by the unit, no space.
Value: 2V
